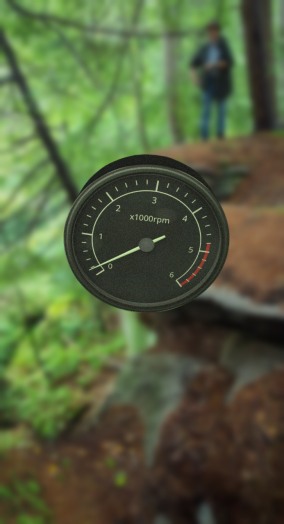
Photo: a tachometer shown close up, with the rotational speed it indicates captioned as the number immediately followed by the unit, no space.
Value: 200rpm
